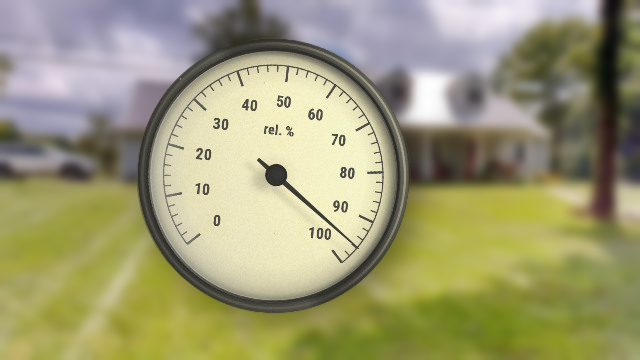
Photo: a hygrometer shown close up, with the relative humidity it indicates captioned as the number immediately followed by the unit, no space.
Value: 96%
